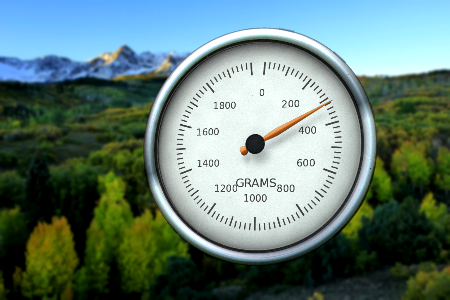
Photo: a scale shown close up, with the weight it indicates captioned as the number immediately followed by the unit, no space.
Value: 320g
